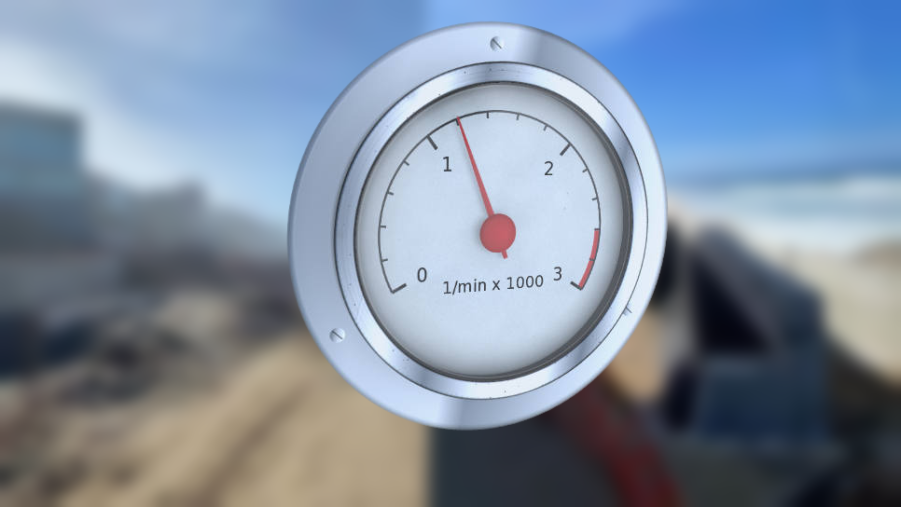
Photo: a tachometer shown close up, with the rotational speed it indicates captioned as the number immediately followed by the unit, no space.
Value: 1200rpm
